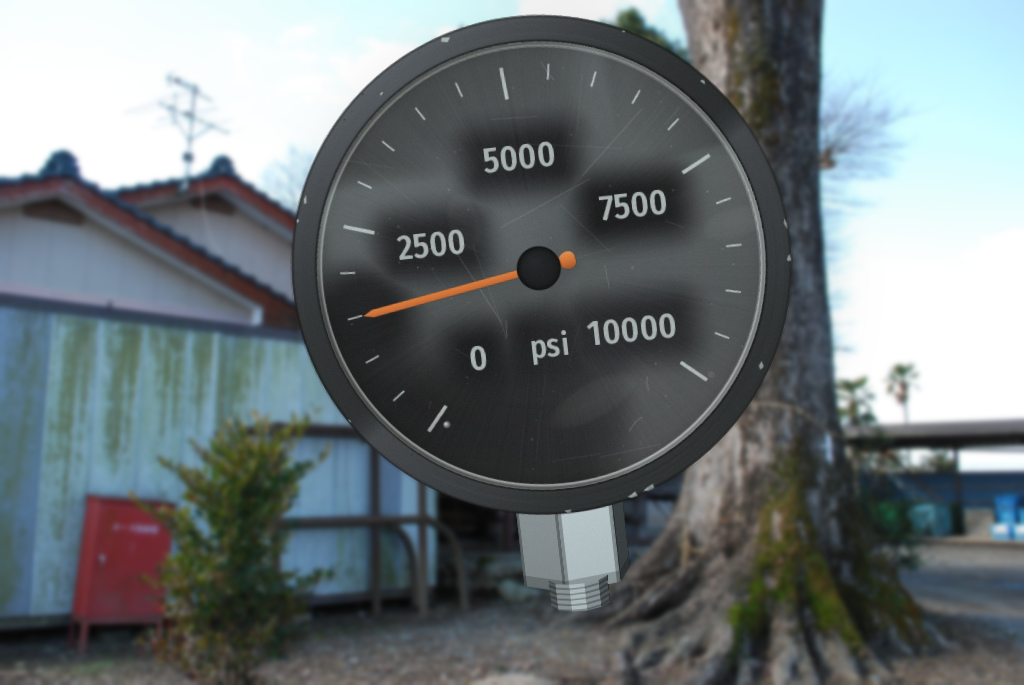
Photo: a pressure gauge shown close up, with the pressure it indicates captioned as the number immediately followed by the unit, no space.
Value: 1500psi
